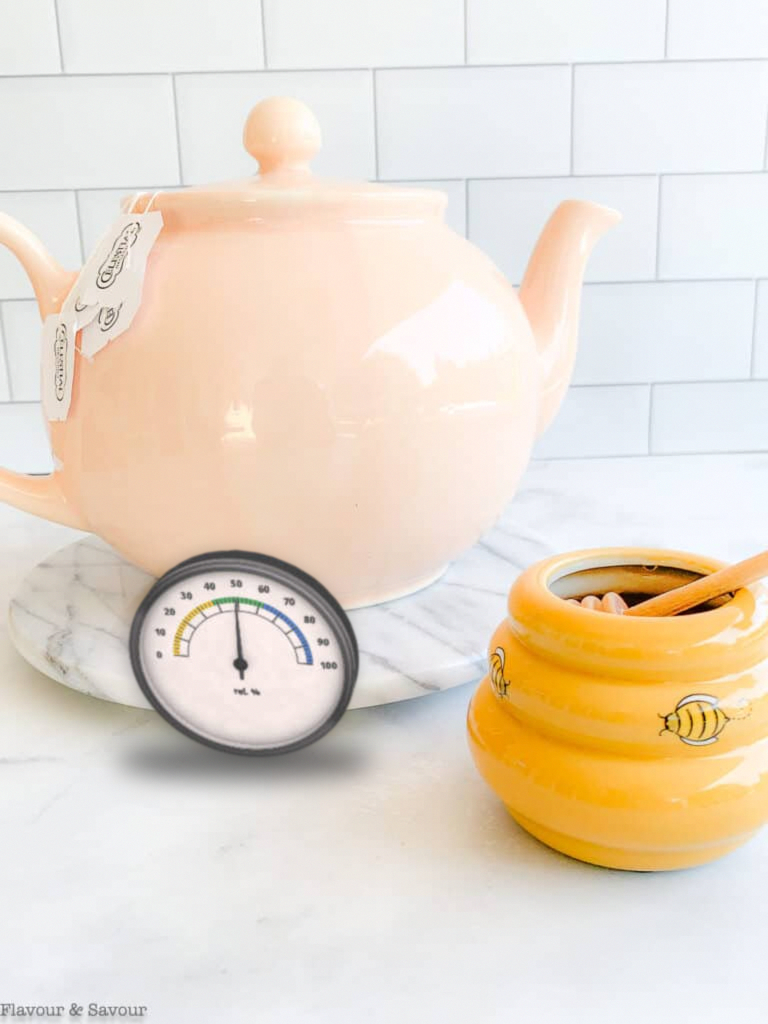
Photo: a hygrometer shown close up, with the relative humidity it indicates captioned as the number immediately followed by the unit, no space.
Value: 50%
